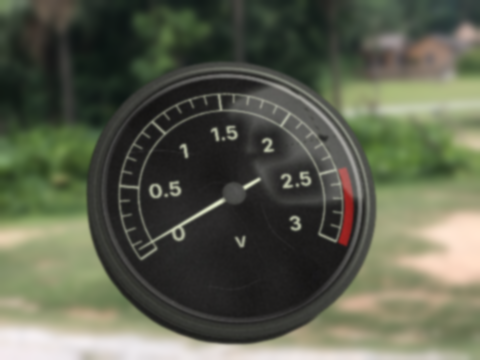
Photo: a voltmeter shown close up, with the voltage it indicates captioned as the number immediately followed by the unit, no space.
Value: 0.05V
